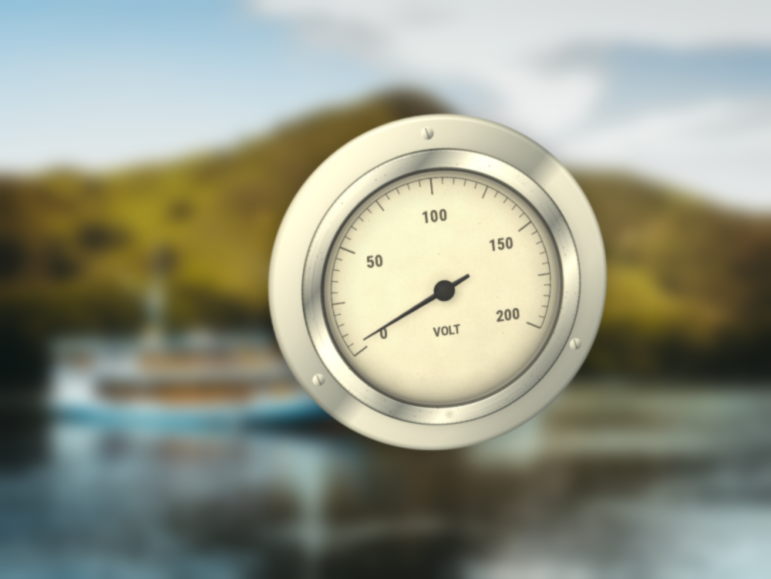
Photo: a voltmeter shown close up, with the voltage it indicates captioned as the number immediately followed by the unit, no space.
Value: 5V
